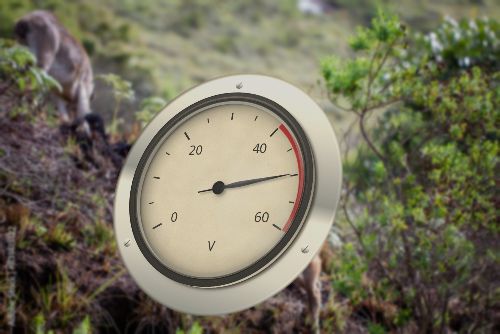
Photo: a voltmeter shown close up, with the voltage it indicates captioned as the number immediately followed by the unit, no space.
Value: 50V
